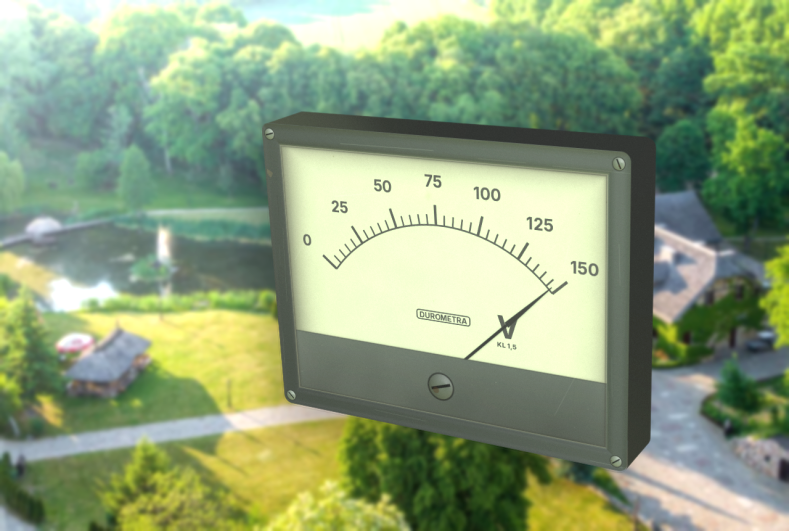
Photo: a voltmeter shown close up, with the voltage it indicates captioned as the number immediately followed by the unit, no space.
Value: 147.5V
